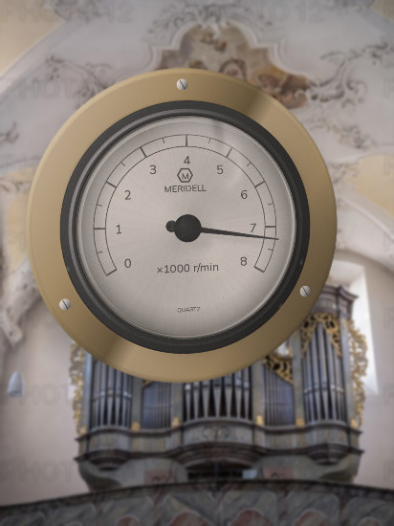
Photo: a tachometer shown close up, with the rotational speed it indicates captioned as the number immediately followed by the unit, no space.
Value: 7250rpm
